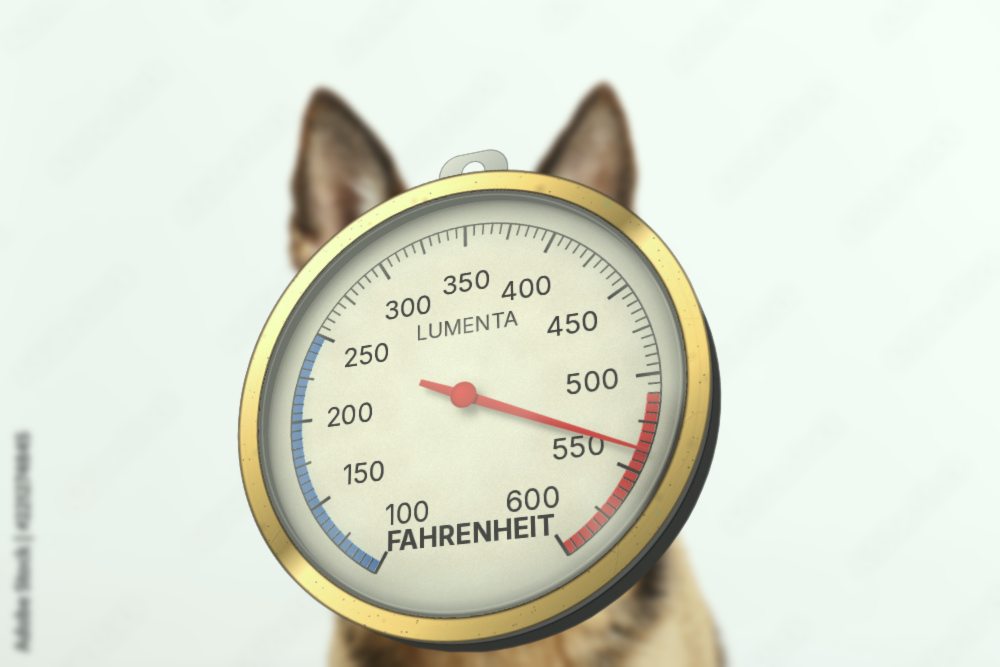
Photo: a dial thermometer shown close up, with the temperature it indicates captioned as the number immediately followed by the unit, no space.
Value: 540°F
